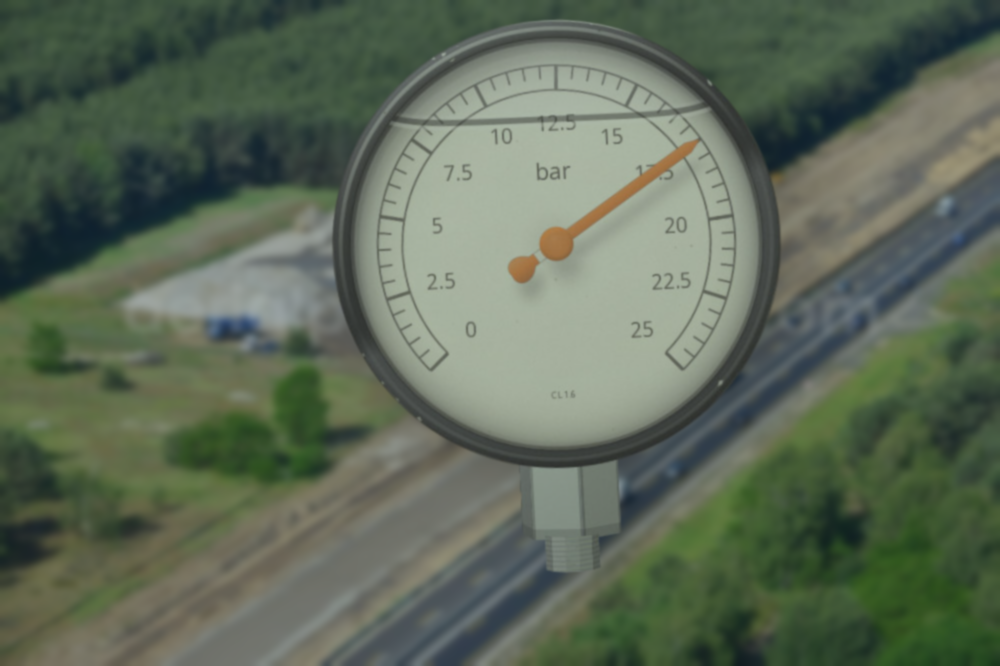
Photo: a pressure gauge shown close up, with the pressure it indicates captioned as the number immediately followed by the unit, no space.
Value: 17.5bar
